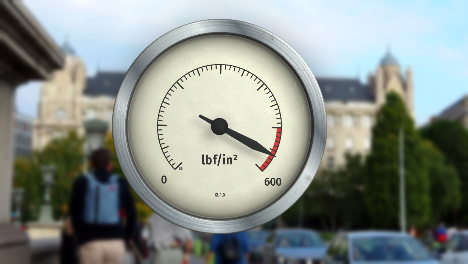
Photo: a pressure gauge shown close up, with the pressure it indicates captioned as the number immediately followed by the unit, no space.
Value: 560psi
